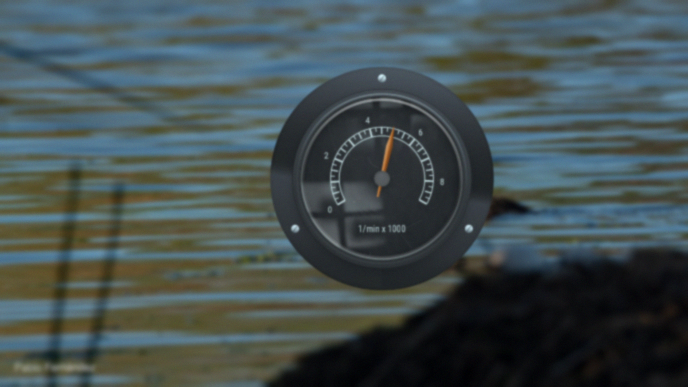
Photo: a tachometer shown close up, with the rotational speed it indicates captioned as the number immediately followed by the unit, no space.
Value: 5000rpm
